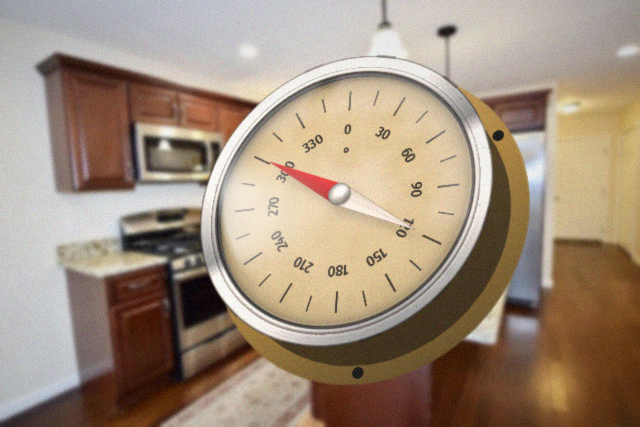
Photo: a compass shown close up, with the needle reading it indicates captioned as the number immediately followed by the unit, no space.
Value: 300°
